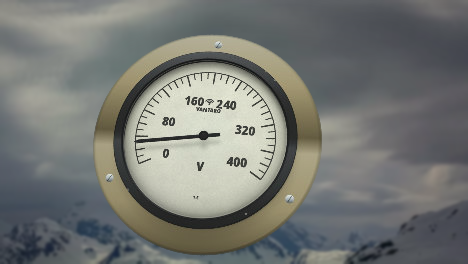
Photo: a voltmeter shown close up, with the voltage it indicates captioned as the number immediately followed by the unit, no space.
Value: 30V
